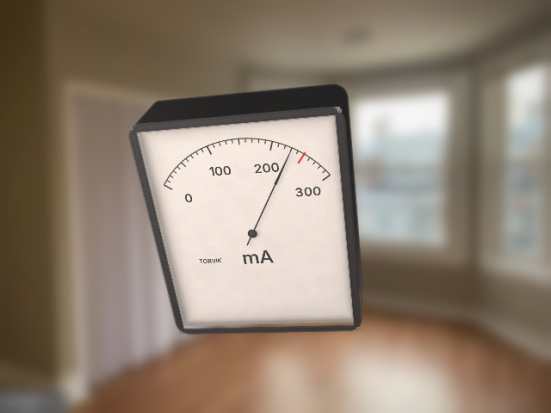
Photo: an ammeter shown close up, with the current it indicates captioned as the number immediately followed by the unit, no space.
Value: 230mA
